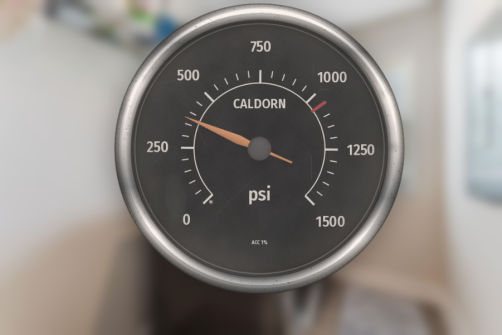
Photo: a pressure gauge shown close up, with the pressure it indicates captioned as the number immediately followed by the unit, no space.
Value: 375psi
